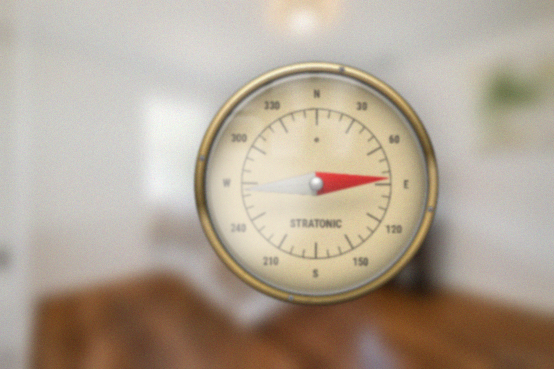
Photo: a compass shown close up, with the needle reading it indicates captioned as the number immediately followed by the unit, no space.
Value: 85°
